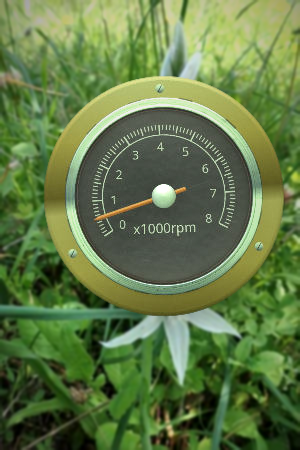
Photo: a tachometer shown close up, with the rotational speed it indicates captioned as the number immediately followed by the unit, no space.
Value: 500rpm
